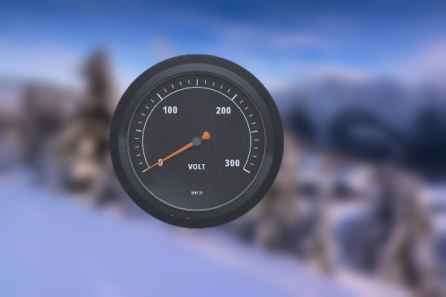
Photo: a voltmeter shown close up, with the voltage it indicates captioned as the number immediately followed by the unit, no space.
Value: 0V
